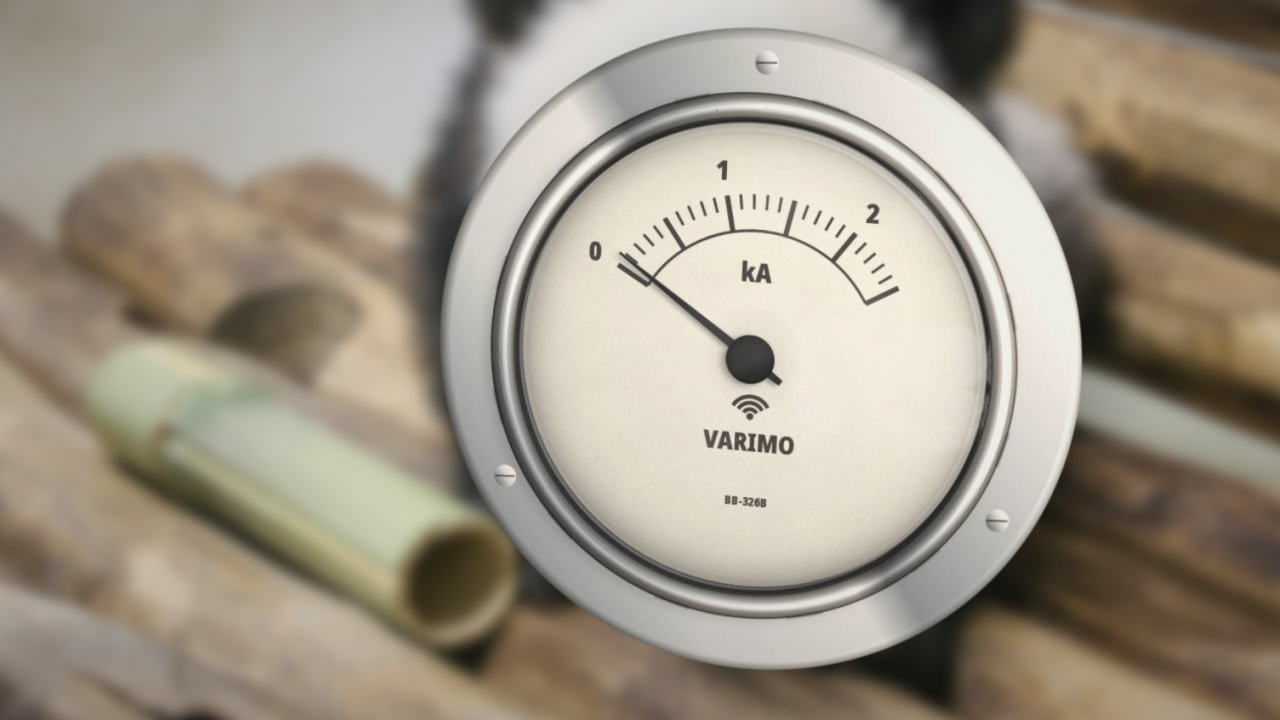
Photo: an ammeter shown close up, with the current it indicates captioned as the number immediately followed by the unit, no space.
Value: 0.1kA
